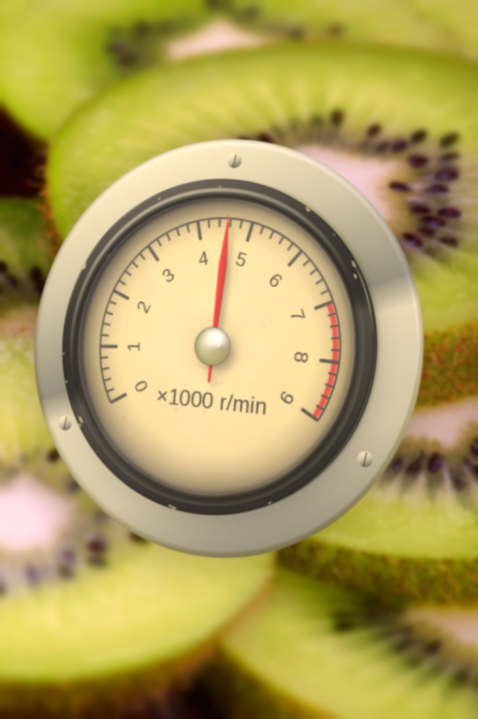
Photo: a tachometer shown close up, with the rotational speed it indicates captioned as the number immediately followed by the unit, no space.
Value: 4600rpm
